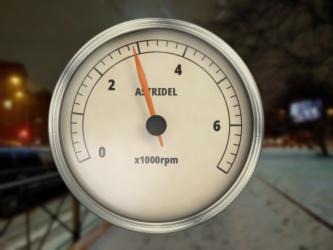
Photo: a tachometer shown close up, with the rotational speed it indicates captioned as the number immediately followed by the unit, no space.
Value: 2900rpm
